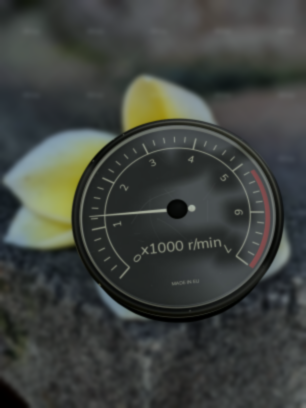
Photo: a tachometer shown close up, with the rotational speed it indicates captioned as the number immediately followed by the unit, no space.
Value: 1200rpm
